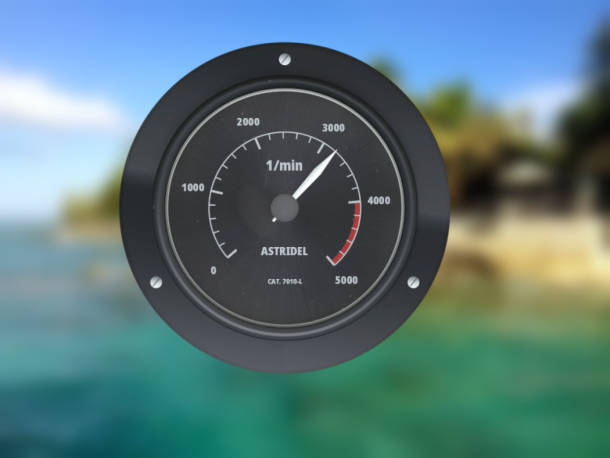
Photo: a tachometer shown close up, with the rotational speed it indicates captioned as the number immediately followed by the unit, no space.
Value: 3200rpm
